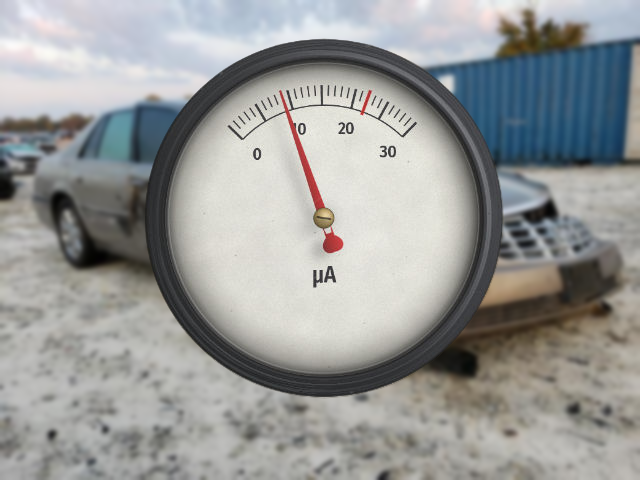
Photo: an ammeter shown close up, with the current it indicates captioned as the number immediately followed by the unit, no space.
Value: 9µA
